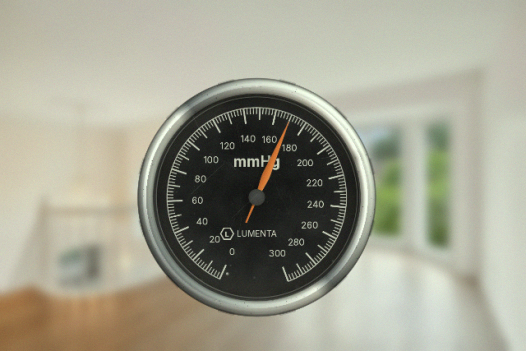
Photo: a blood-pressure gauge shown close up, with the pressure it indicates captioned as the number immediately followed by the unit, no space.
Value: 170mmHg
